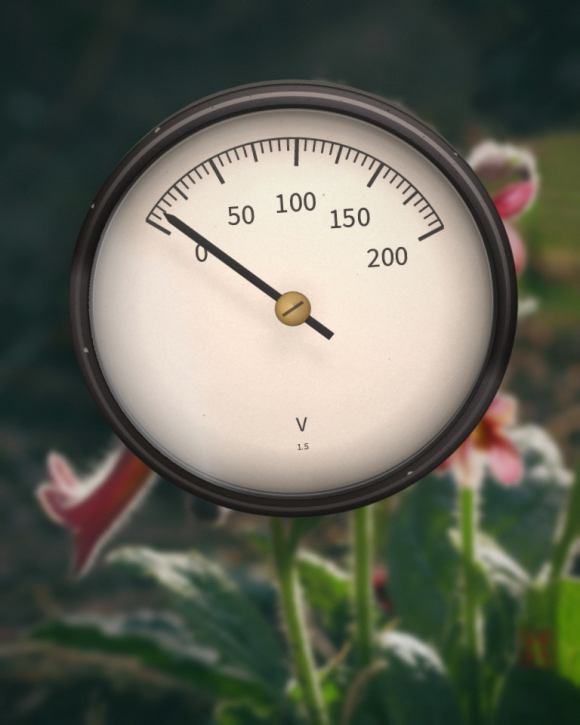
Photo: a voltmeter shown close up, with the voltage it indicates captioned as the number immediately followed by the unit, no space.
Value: 10V
